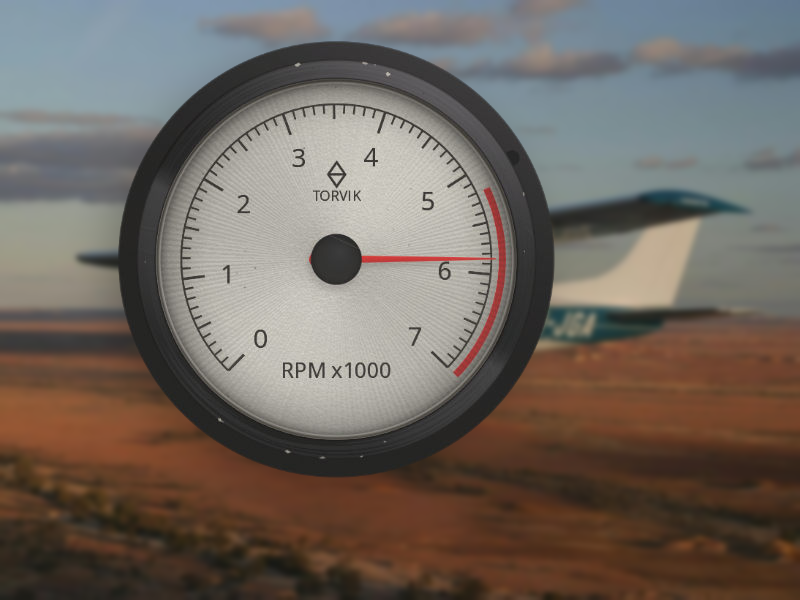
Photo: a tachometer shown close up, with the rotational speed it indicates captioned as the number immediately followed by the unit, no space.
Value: 5850rpm
